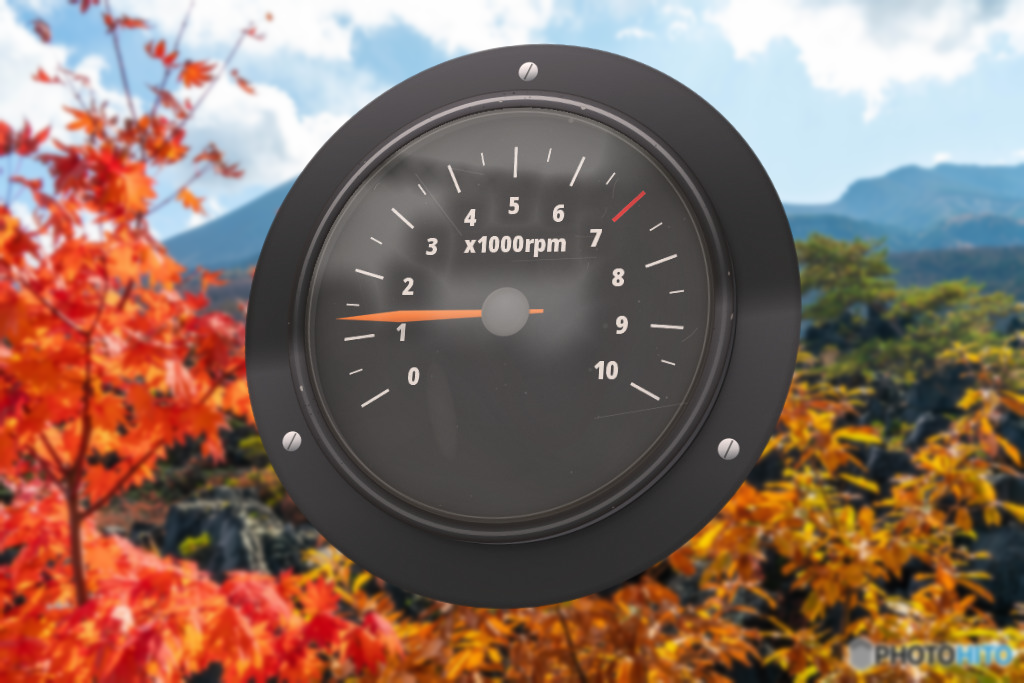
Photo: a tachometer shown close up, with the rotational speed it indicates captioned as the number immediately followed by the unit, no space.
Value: 1250rpm
